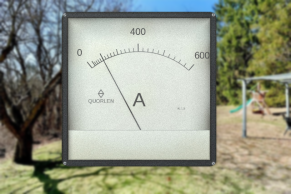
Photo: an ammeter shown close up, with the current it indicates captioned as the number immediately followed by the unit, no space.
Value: 200A
